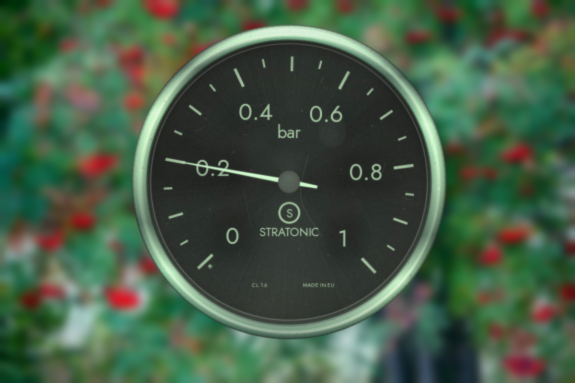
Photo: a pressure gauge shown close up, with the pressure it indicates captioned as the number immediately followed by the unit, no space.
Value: 0.2bar
